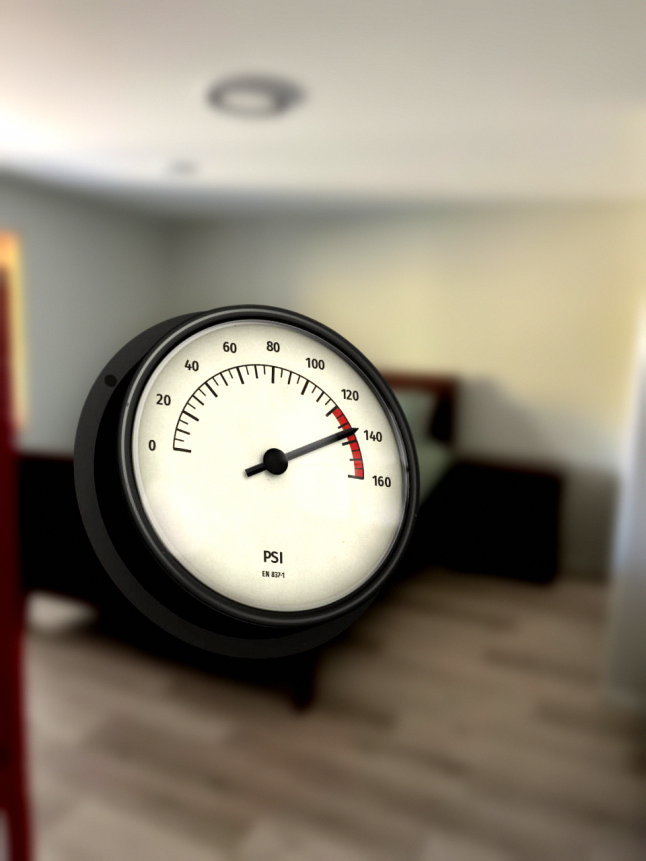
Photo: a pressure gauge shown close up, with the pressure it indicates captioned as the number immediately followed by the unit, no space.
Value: 135psi
